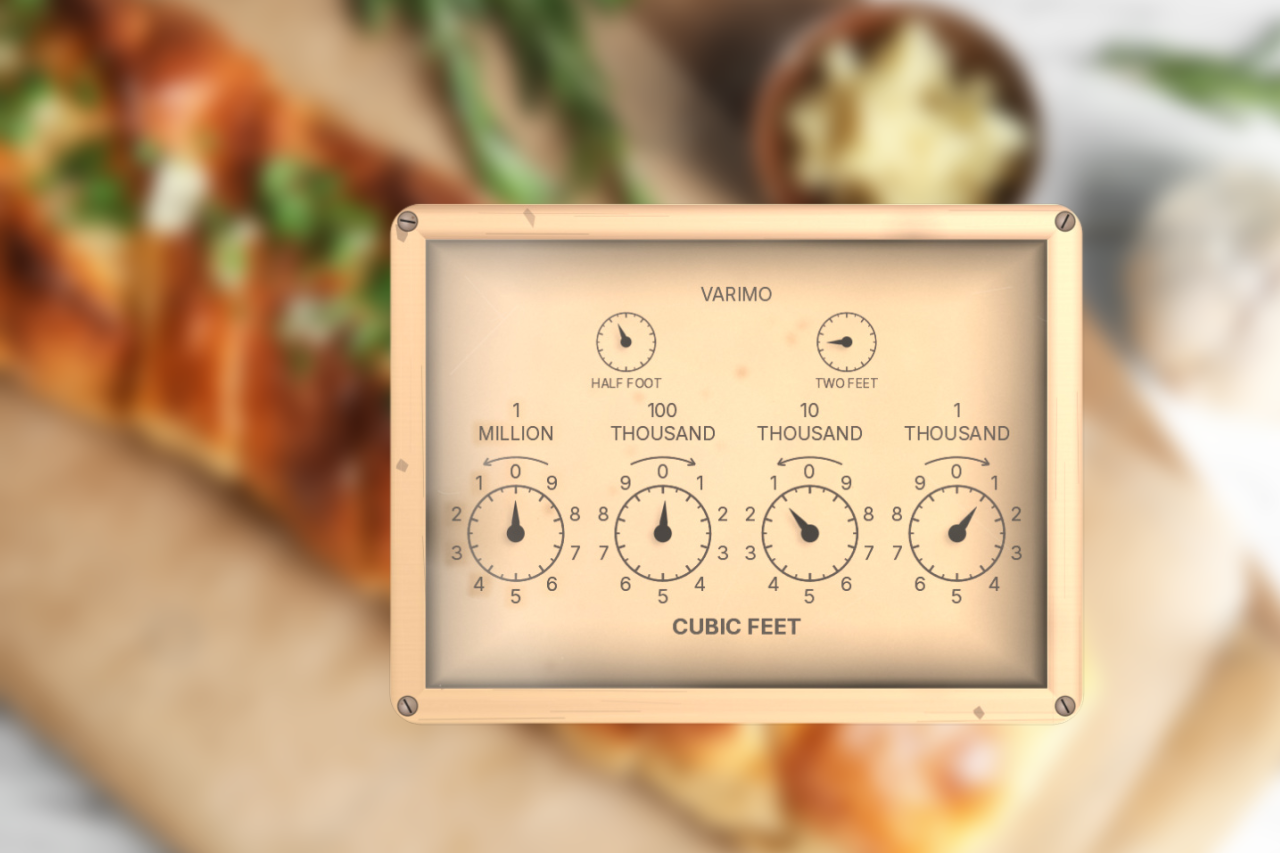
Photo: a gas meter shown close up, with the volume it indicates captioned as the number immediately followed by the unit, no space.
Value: 1100ft³
